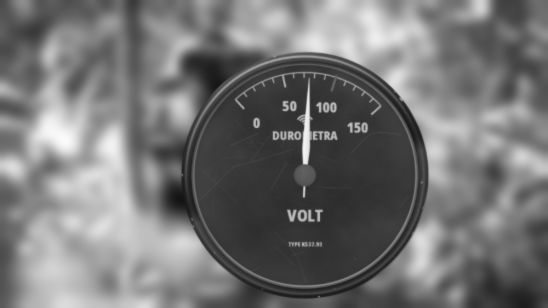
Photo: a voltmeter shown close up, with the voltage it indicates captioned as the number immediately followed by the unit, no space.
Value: 75V
